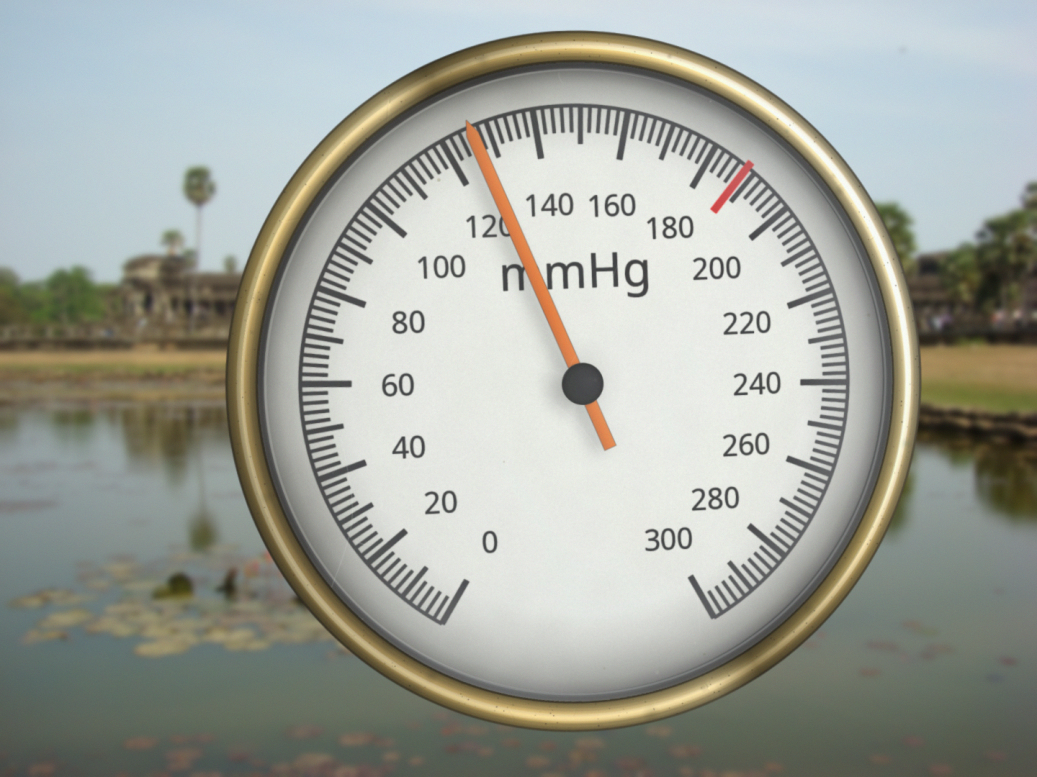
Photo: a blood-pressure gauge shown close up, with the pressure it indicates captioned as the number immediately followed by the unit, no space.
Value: 126mmHg
